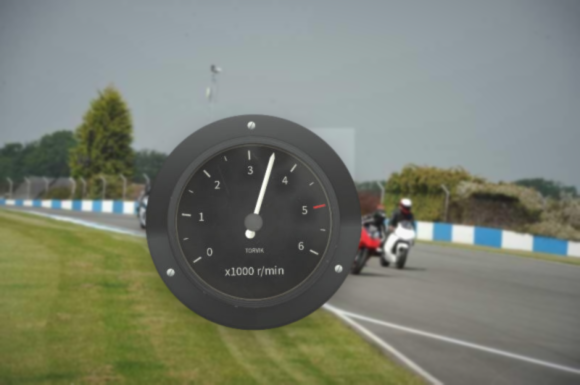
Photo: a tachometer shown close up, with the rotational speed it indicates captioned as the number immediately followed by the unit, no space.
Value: 3500rpm
